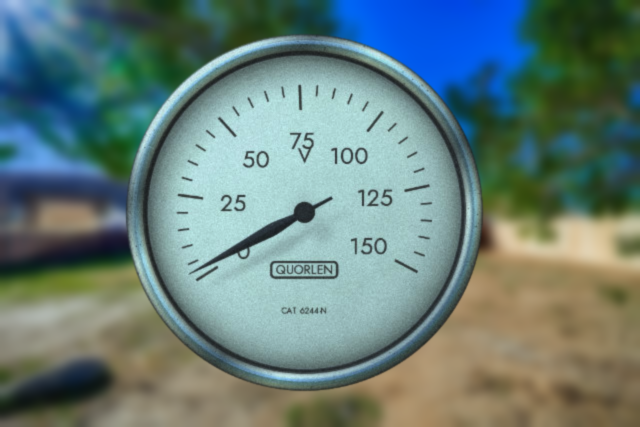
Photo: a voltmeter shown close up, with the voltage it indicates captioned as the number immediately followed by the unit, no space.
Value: 2.5V
